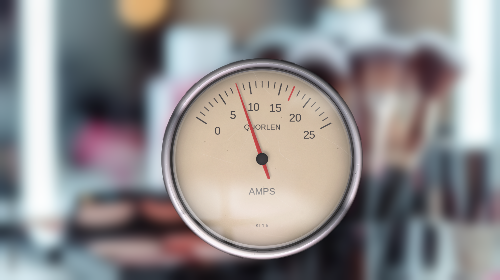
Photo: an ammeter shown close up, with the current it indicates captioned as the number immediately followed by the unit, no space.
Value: 8A
